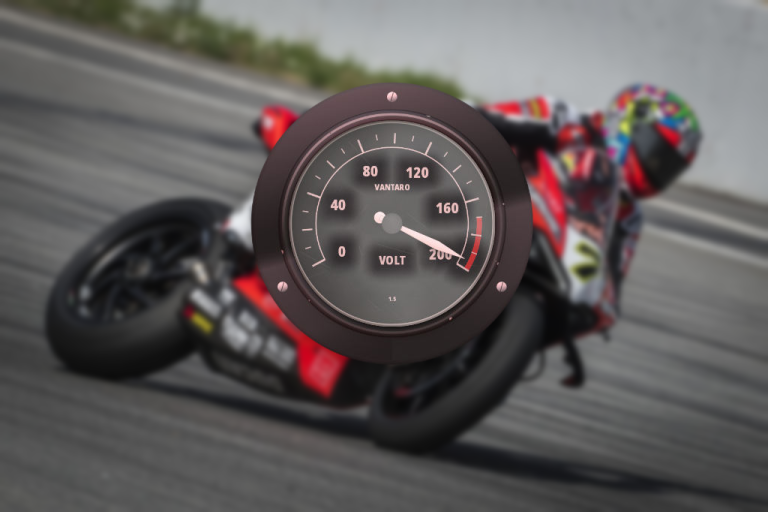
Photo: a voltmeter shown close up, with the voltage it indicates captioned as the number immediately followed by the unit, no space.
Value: 195V
